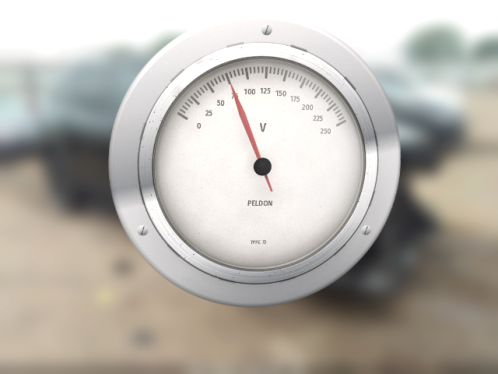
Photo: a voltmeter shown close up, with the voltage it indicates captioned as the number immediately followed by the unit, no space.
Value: 75V
